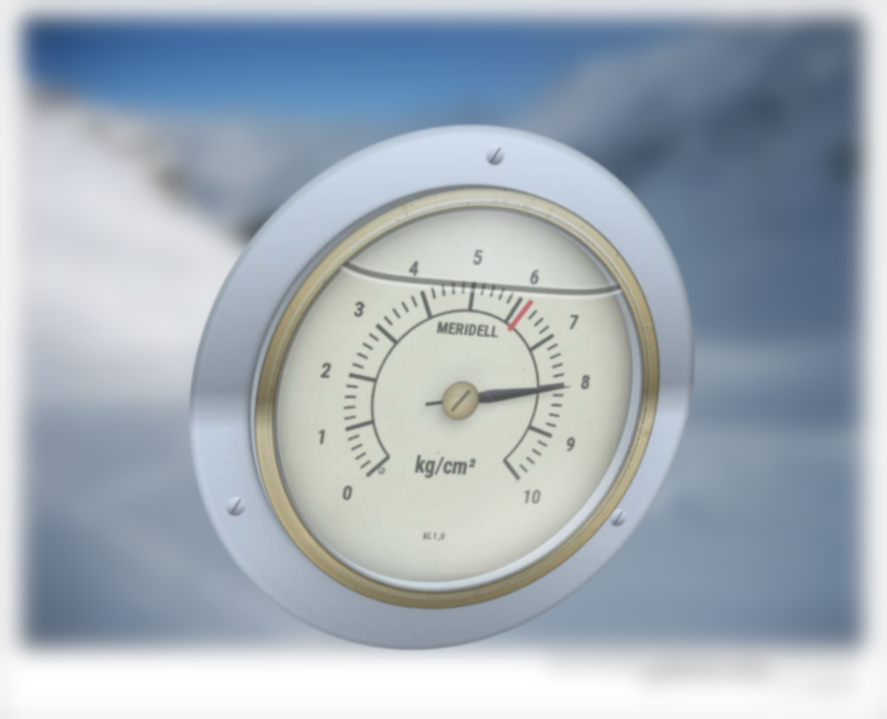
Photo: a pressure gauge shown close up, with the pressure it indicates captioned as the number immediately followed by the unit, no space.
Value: 8kg/cm²
